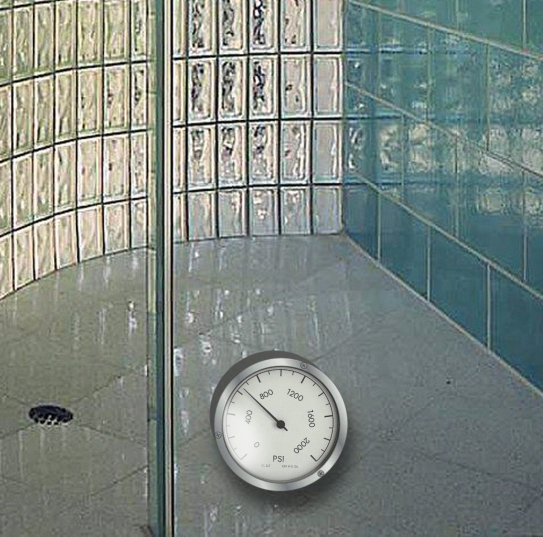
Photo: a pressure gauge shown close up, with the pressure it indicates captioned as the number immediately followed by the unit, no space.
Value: 650psi
